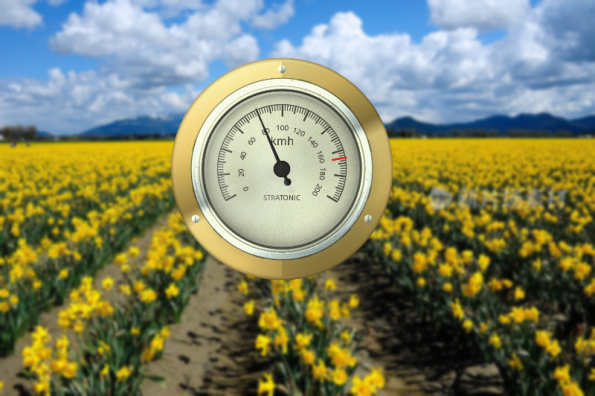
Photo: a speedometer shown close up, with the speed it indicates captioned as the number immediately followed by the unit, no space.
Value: 80km/h
